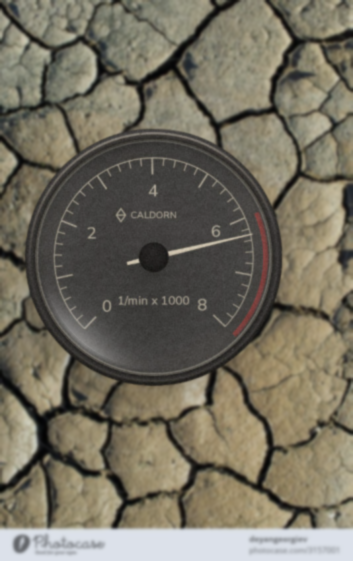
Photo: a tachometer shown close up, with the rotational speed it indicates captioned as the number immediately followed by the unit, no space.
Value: 6300rpm
